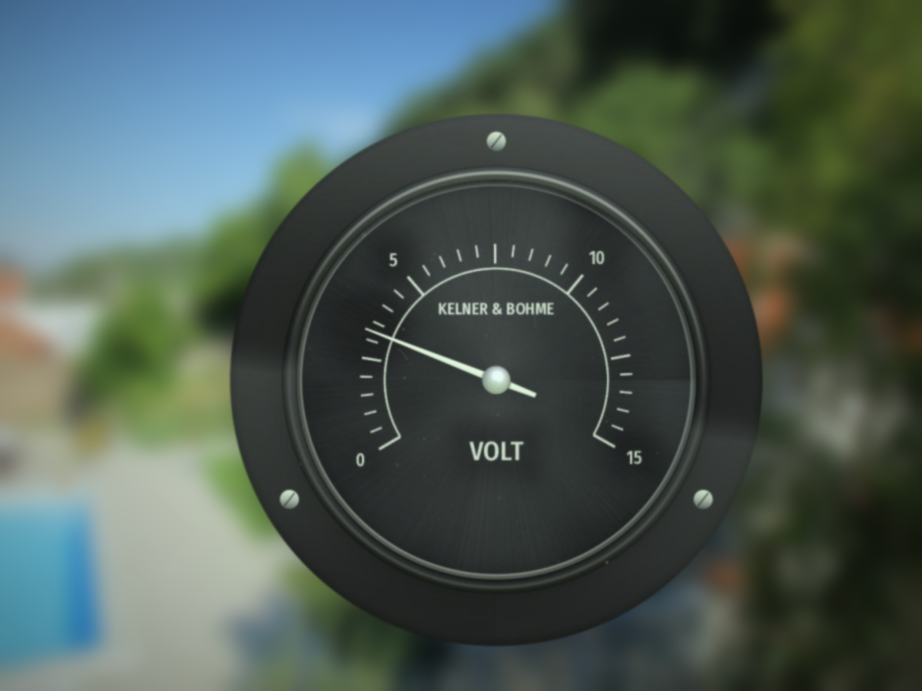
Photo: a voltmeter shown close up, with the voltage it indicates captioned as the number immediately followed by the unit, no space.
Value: 3.25V
